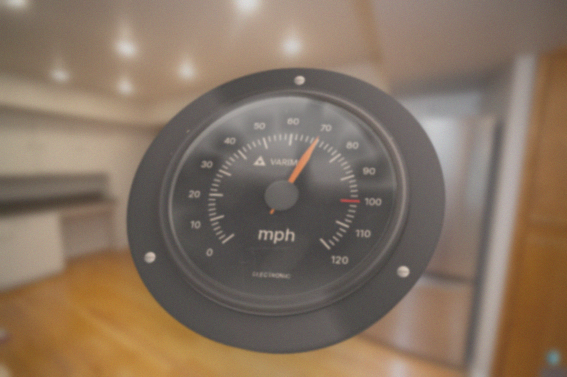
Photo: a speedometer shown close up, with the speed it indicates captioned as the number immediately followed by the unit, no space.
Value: 70mph
